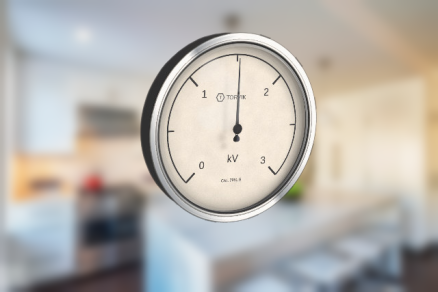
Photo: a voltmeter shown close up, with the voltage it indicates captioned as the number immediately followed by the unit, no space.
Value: 1.5kV
